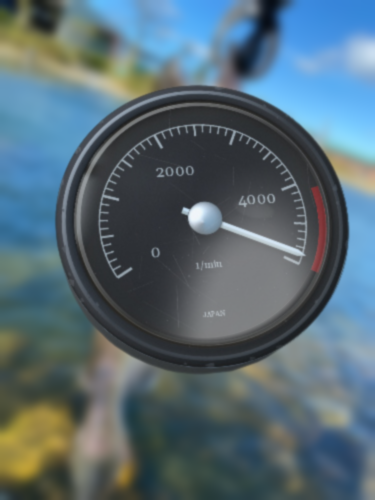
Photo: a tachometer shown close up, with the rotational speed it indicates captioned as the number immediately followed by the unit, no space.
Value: 4900rpm
